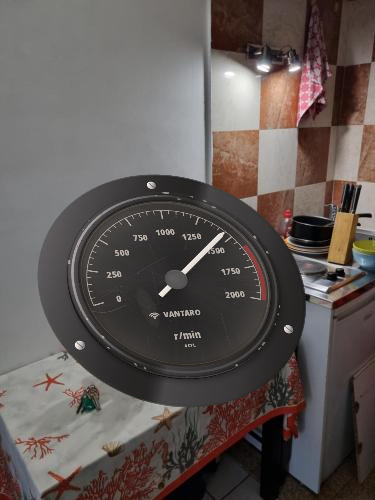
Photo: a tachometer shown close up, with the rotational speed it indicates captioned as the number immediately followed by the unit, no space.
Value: 1450rpm
